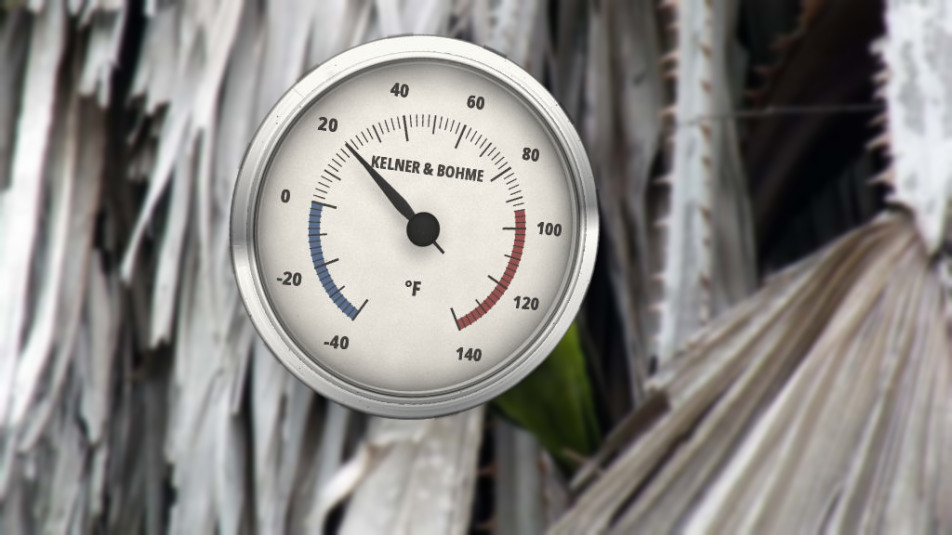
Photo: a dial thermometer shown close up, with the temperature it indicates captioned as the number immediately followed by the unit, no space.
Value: 20°F
